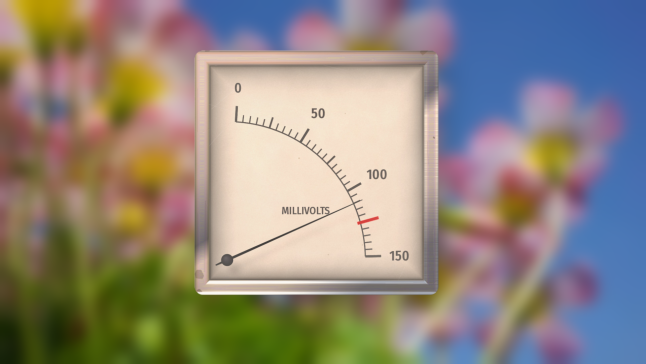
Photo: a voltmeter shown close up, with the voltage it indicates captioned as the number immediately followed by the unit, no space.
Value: 110mV
